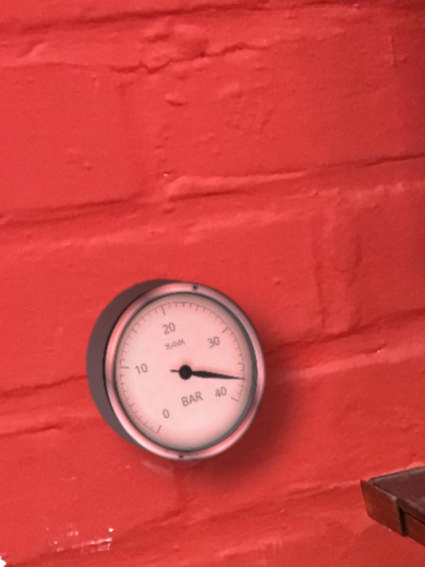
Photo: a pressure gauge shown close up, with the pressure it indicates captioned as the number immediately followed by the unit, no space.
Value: 37bar
